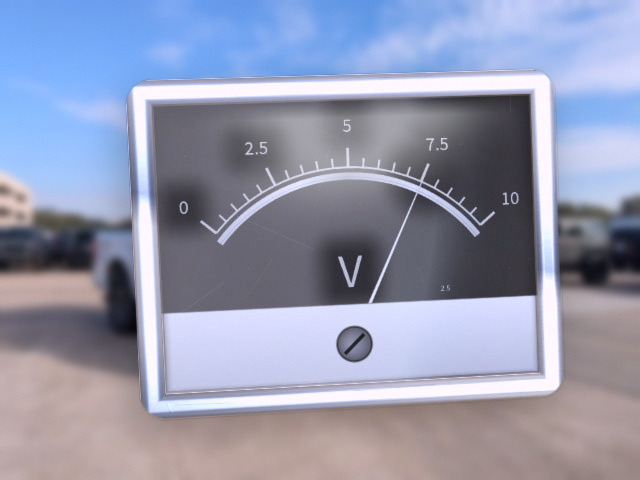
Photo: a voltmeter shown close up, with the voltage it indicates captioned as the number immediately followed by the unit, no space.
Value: 7.5V
